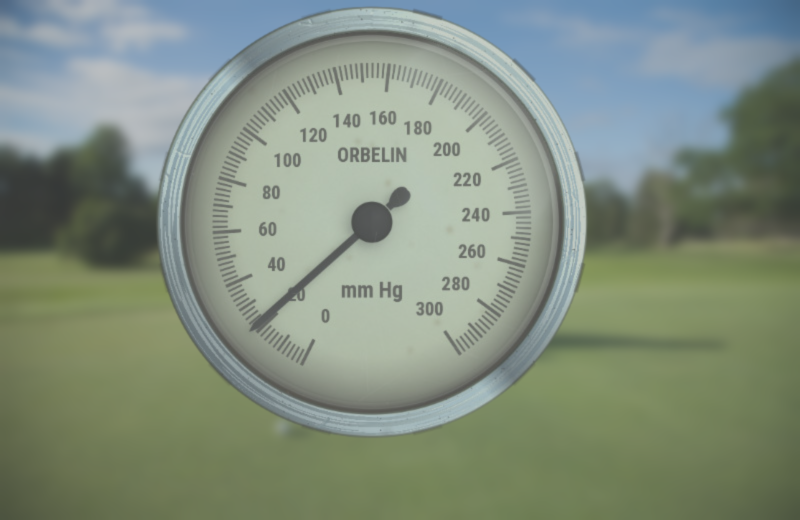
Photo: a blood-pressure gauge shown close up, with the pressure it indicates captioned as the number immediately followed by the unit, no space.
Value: 22mmHg
